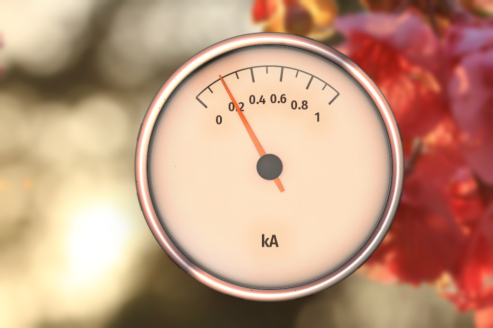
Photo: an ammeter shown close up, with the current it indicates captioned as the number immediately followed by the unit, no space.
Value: 0.2kA
